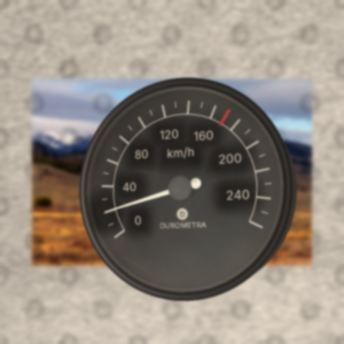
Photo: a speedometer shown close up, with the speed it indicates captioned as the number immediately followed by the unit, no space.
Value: 20km/h
